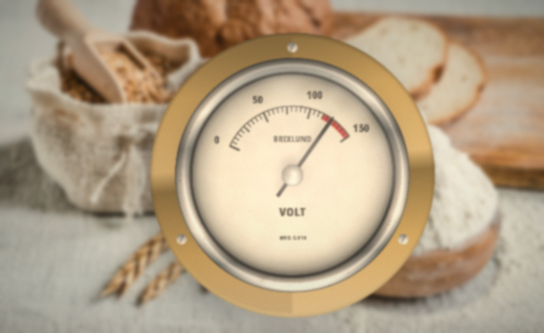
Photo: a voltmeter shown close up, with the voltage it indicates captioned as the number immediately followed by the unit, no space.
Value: 125V
